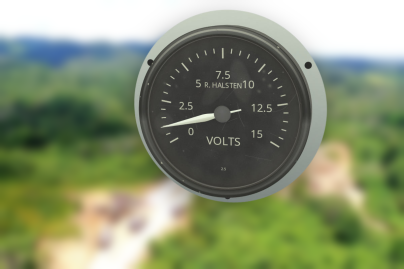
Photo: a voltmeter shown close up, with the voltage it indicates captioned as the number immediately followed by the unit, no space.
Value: 1V
